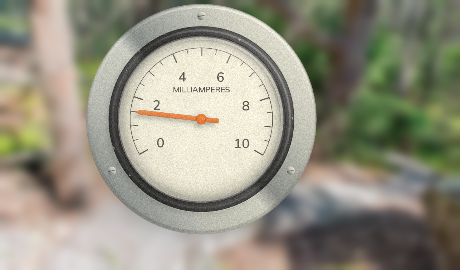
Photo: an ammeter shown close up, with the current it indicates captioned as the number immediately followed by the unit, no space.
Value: 1.5mA
